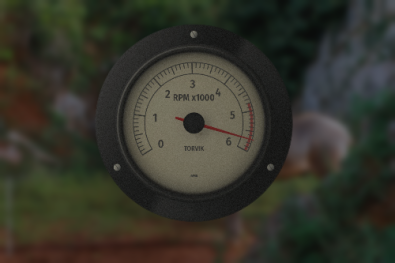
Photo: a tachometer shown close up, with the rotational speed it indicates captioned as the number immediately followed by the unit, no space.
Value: 5700rpm
